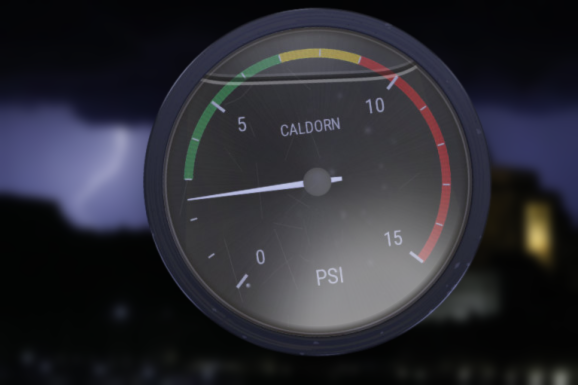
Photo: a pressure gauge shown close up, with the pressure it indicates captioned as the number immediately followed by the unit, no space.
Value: 2.5psi
